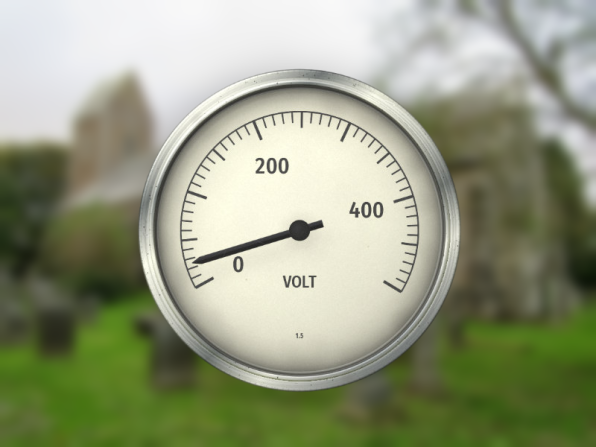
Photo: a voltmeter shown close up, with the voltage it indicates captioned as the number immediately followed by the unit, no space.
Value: 25V
